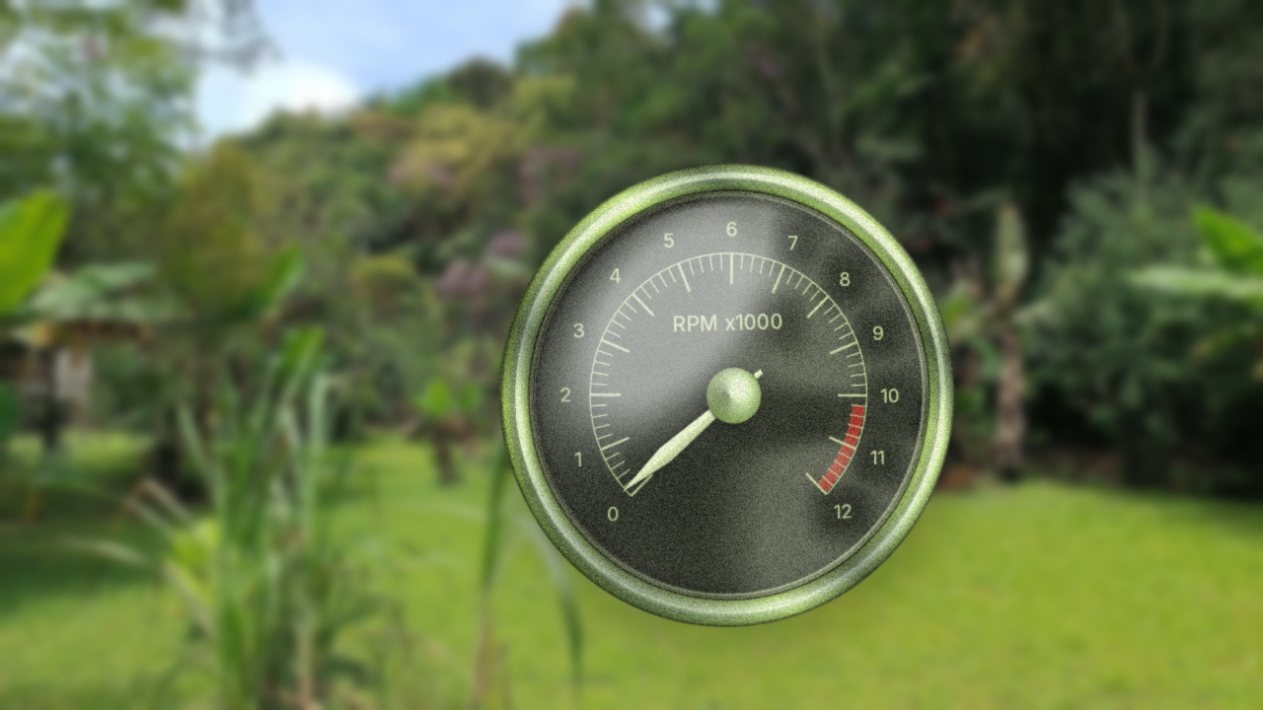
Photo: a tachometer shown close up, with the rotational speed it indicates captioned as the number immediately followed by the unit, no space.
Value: 200rpm
